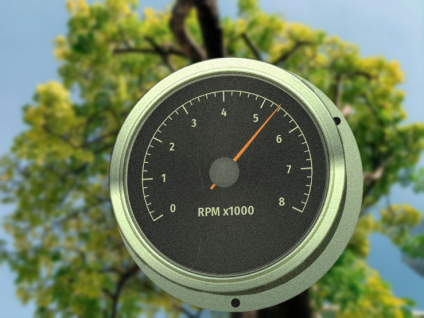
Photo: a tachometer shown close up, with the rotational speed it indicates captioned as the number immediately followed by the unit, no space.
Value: 5400rpm
